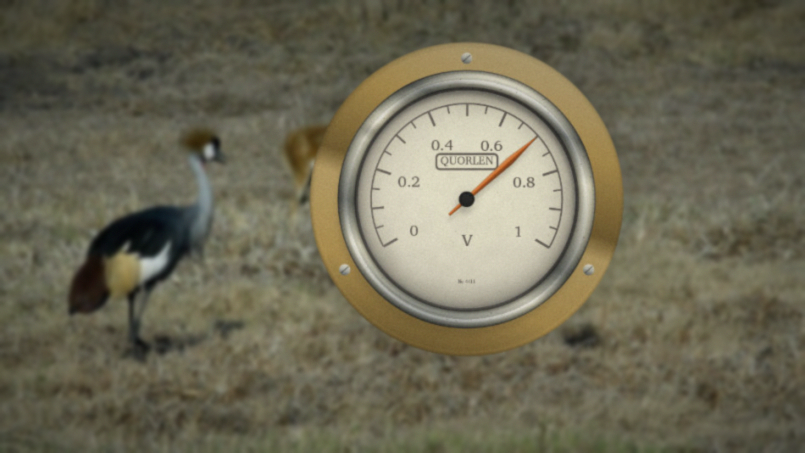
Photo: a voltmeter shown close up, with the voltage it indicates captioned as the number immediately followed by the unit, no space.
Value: 0.7V
